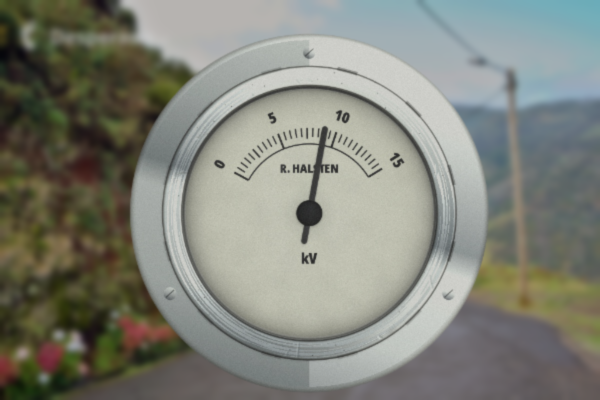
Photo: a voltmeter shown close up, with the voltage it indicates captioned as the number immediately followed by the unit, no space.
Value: 9kV
